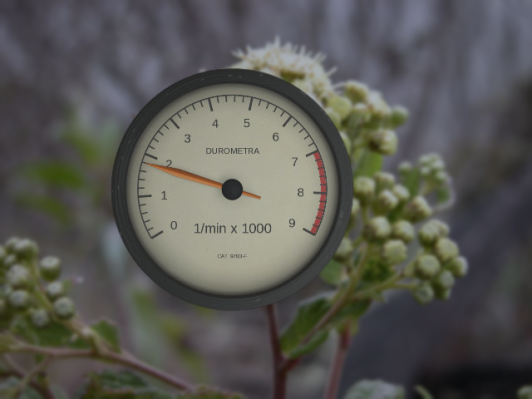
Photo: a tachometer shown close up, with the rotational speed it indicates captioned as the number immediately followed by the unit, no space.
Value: 1800rpm
